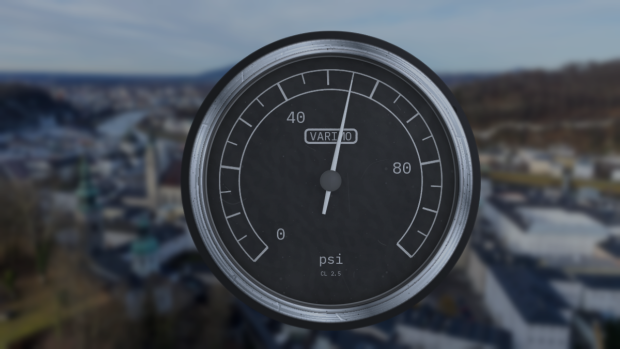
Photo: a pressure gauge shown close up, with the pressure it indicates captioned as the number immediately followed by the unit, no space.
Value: 55psi
